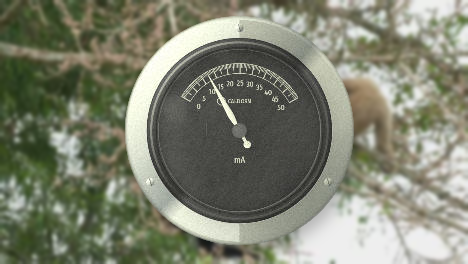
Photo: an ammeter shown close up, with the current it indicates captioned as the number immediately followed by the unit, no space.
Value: 12.5mA
